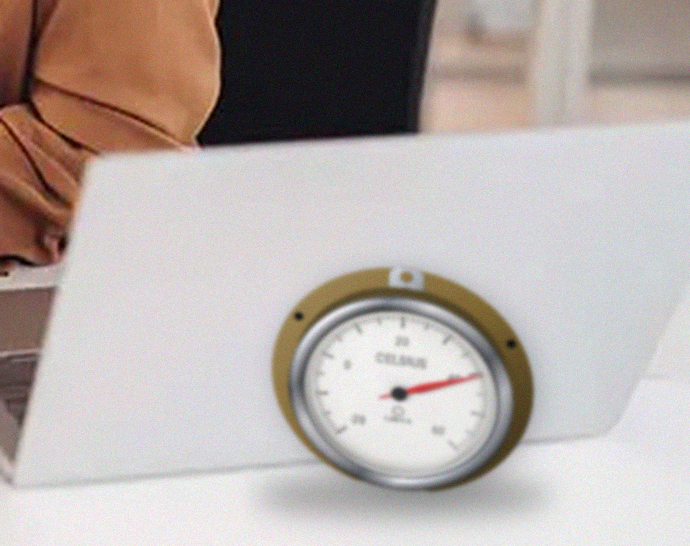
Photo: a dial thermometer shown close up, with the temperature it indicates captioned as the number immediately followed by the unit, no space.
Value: 40°C
